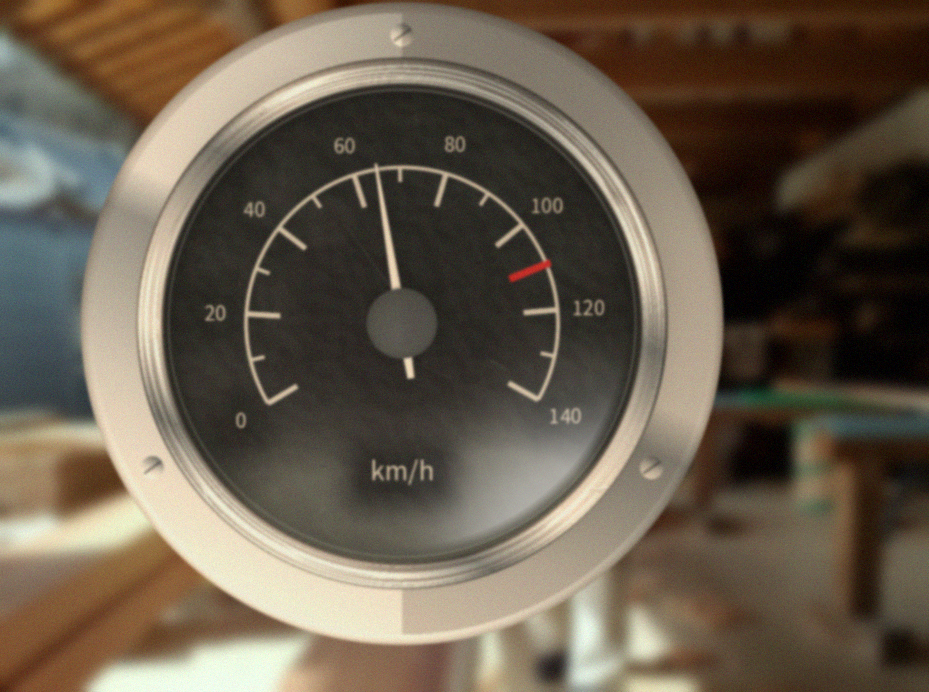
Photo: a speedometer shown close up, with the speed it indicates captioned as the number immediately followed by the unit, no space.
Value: 65km/h
